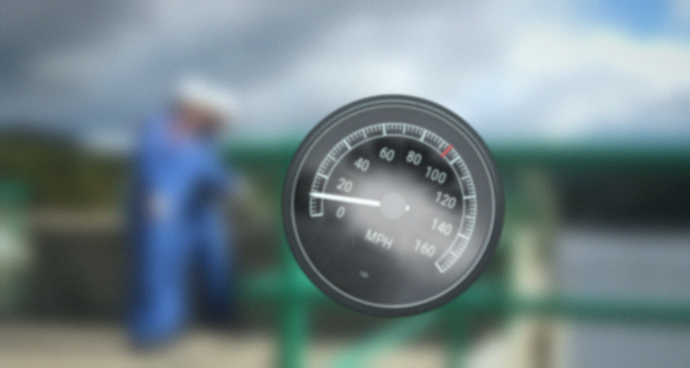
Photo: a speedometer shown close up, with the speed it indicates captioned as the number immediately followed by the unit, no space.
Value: 10mph
